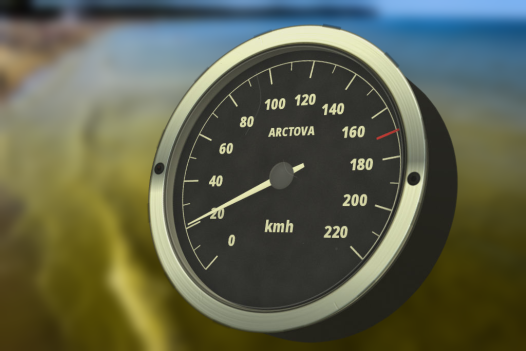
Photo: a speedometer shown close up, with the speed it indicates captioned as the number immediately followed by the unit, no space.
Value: 20km/h
